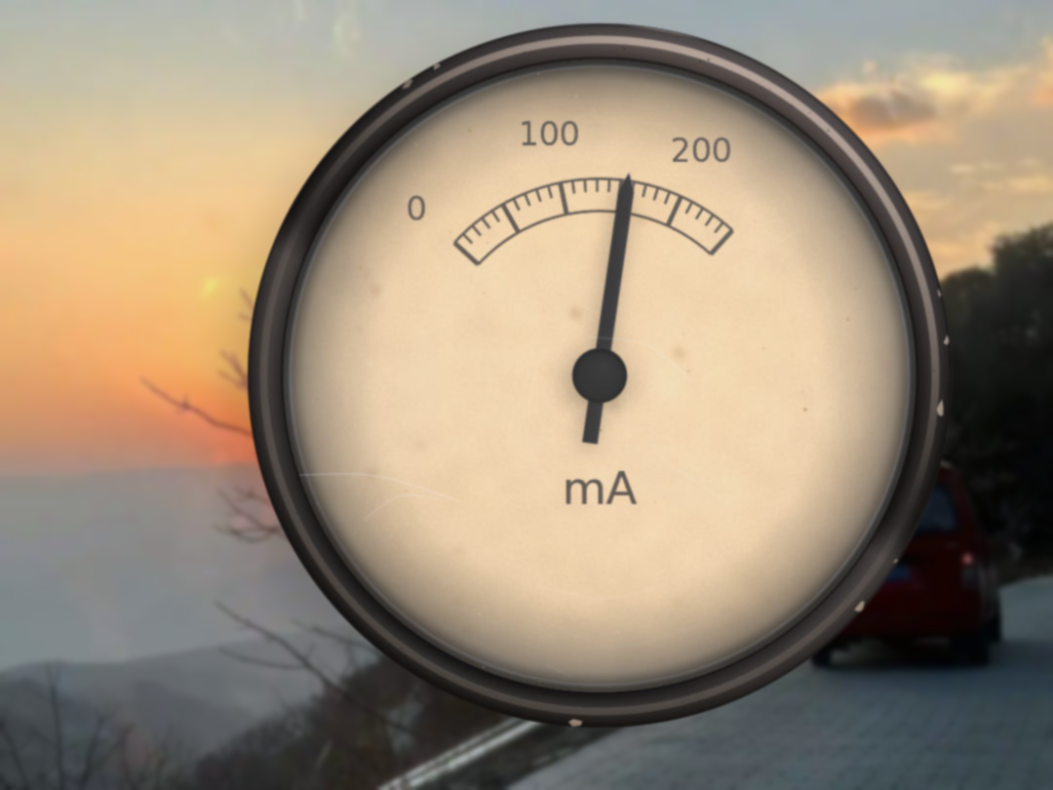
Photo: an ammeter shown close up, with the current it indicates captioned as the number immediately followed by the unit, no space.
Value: 155mA
